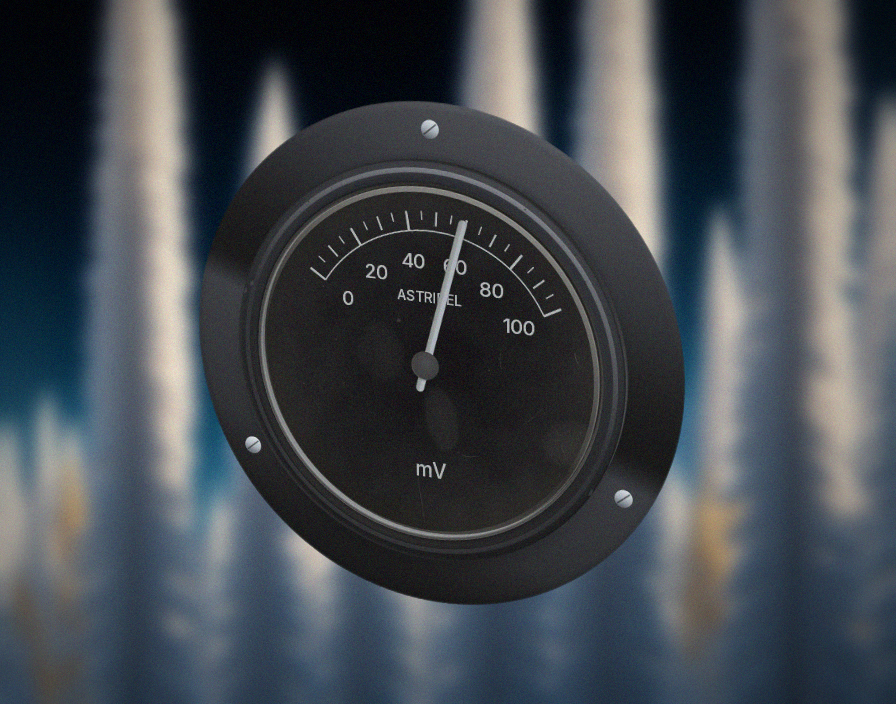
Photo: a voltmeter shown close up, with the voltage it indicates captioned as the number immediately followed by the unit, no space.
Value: 60mV
